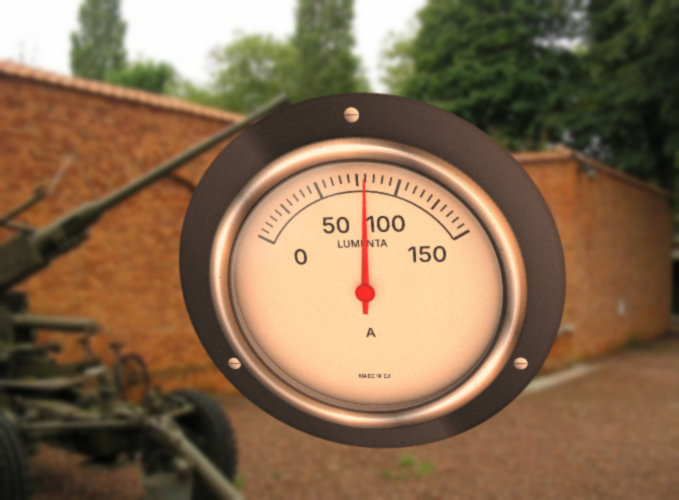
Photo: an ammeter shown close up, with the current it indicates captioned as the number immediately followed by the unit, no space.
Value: 80A
